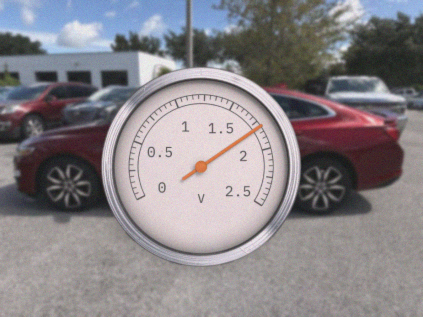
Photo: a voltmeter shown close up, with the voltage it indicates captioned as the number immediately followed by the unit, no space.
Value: 1.8V
